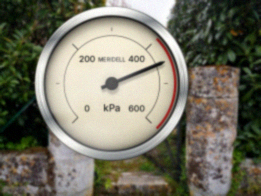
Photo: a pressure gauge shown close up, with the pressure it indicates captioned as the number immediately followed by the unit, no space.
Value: 450kPa
